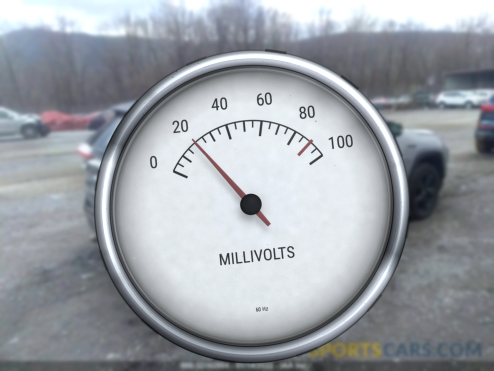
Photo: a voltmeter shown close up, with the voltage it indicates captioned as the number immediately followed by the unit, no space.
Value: 20mV
